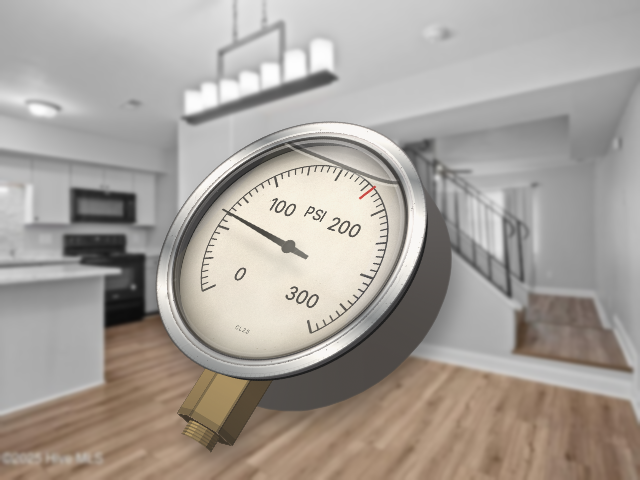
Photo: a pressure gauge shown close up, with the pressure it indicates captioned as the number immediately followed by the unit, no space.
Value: 60psi
